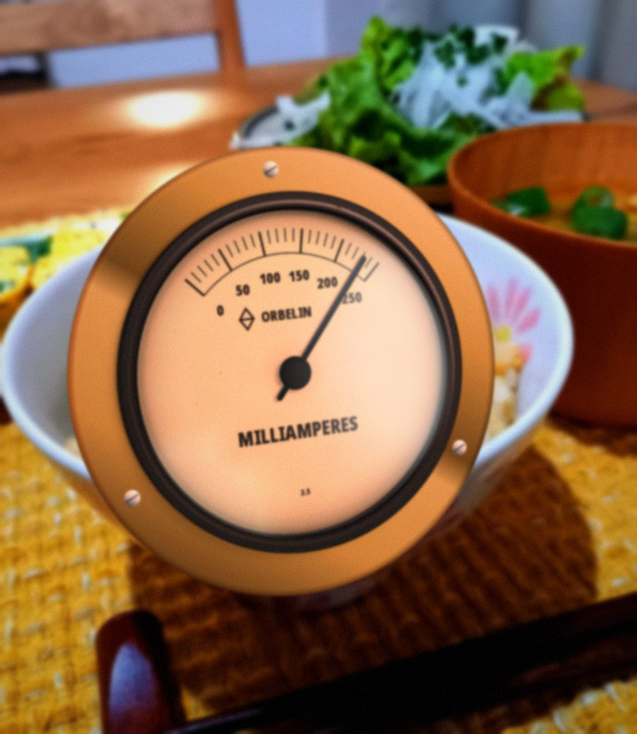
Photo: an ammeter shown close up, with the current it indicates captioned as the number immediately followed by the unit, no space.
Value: 230mA
